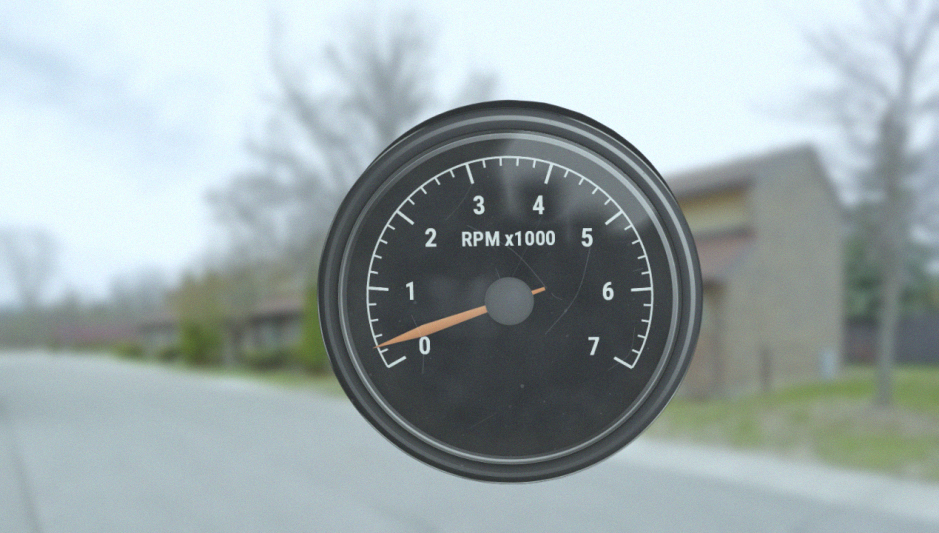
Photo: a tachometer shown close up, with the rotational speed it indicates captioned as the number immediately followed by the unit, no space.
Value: 300rpm
